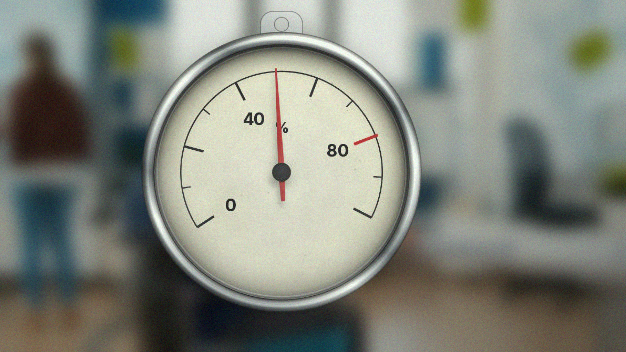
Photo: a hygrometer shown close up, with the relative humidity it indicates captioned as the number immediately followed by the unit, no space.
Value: 50%
